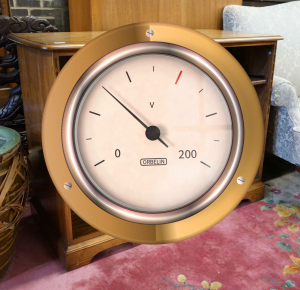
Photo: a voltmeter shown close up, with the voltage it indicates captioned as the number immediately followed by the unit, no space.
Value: 60V
